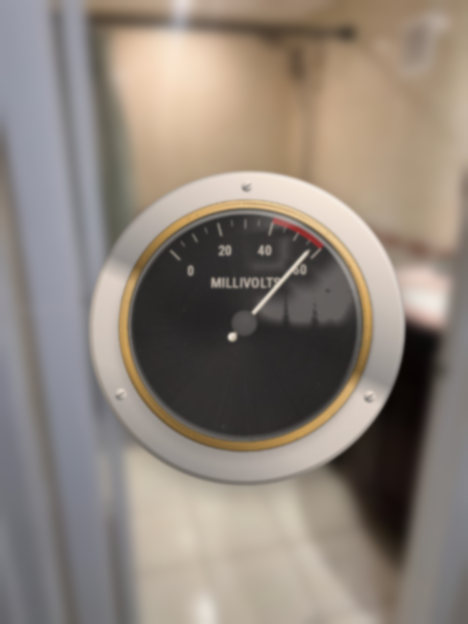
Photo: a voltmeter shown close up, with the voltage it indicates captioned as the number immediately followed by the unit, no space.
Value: 57.5mV
